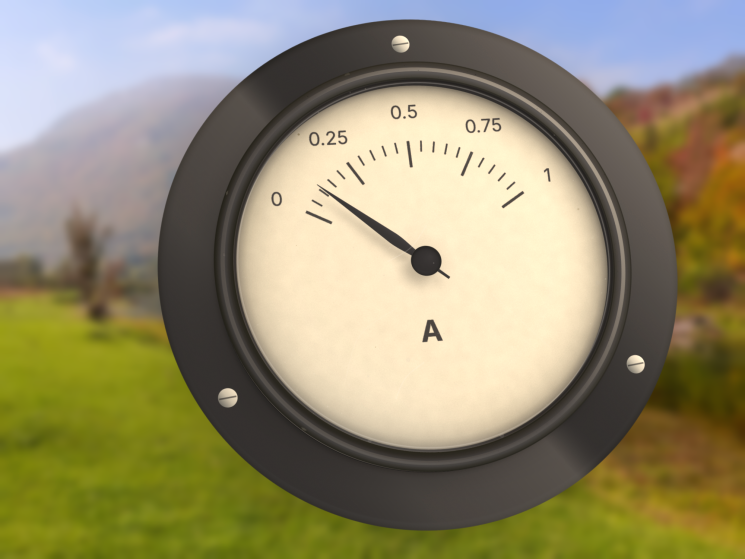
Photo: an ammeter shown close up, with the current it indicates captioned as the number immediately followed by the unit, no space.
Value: 0.1A
